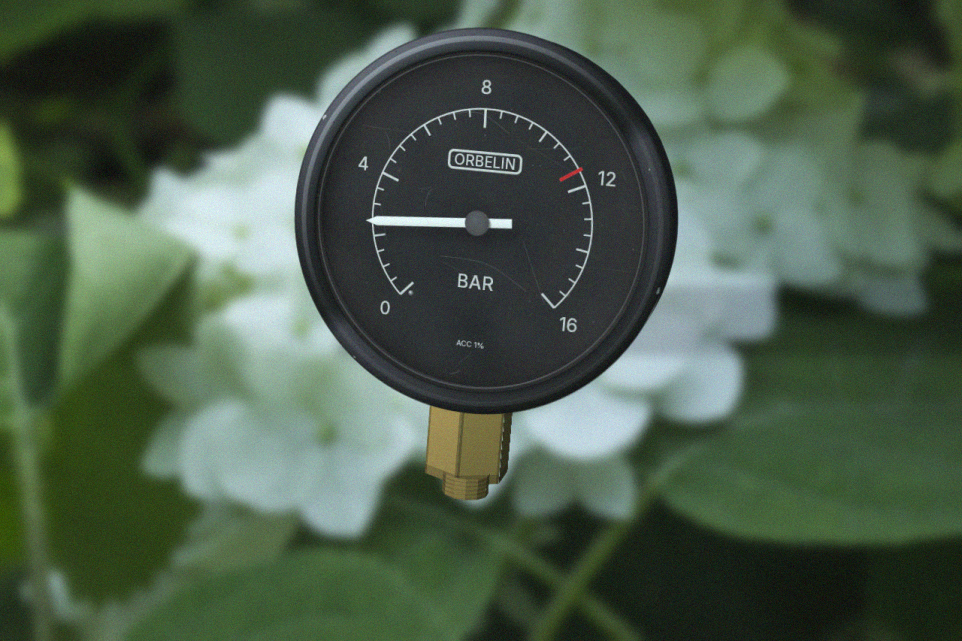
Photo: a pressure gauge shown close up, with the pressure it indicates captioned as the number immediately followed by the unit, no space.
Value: 2.5bar
